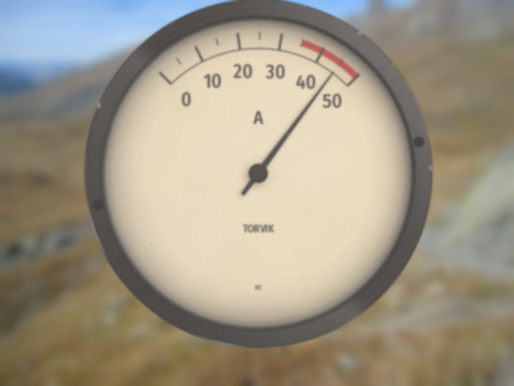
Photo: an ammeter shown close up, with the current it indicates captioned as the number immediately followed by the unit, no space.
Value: 45A
